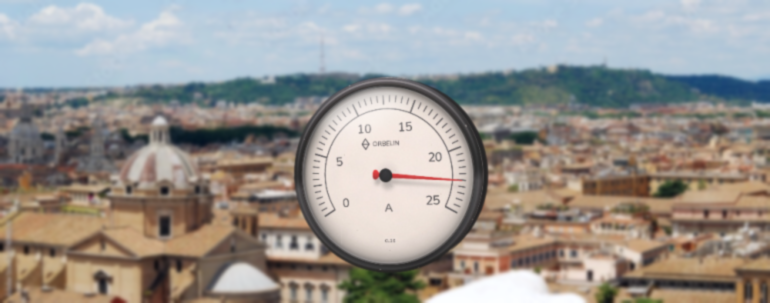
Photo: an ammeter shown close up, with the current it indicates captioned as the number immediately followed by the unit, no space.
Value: 22.5A
